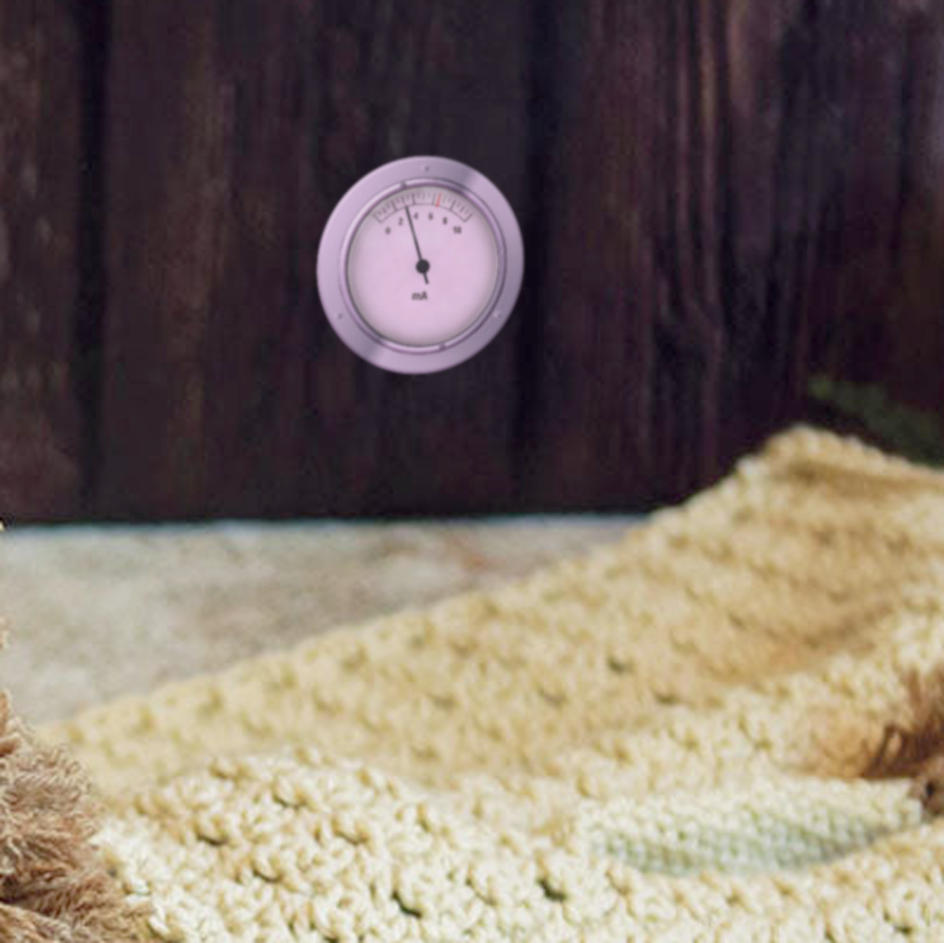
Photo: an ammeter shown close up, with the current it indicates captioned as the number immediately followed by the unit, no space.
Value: 3mA
